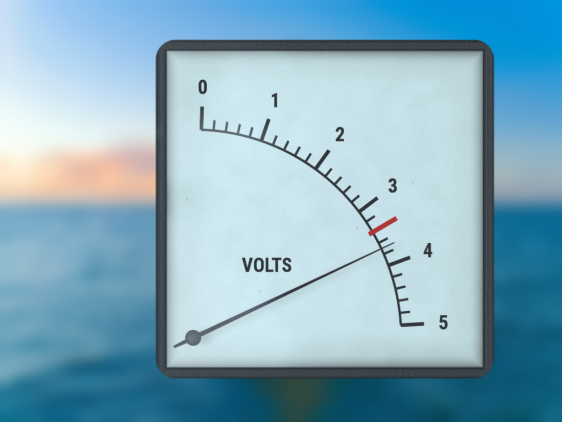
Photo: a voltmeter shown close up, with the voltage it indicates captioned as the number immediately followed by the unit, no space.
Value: 3.7V
